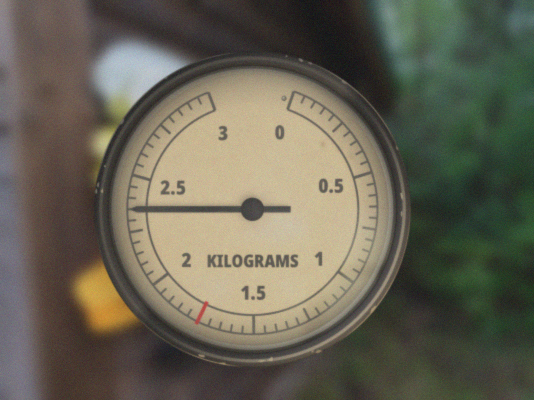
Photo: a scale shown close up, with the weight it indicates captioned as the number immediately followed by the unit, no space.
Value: 2.35kg
